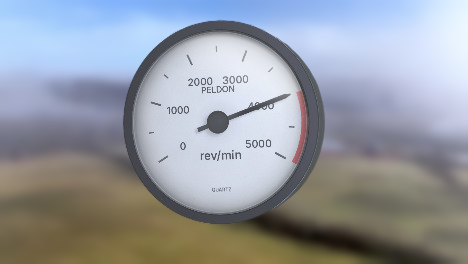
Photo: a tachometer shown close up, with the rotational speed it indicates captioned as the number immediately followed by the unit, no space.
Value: 4000rpm
